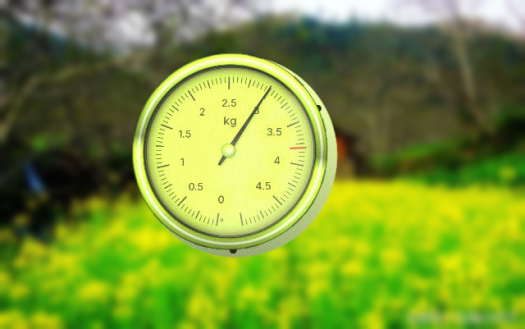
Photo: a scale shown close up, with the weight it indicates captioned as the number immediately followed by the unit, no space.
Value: 3kg
